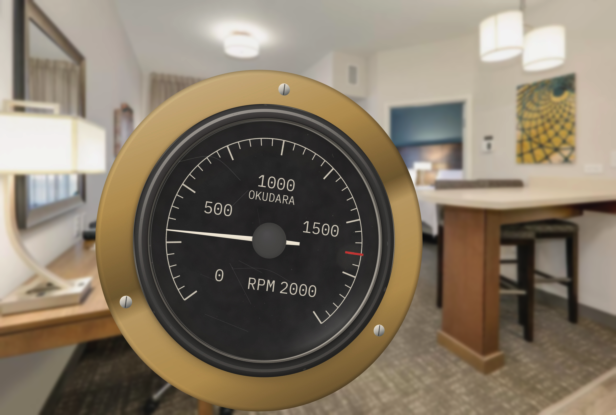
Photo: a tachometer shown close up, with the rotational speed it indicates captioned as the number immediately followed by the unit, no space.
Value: 300rpm
